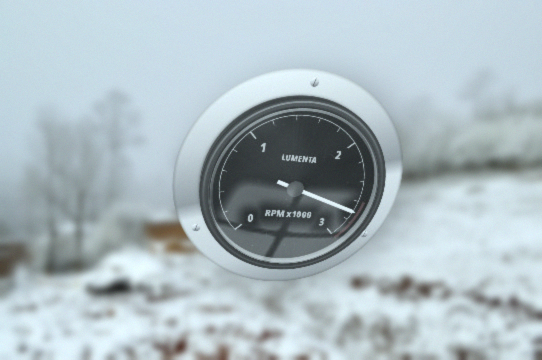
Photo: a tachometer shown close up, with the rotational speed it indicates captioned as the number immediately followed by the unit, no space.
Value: 2700rpm
